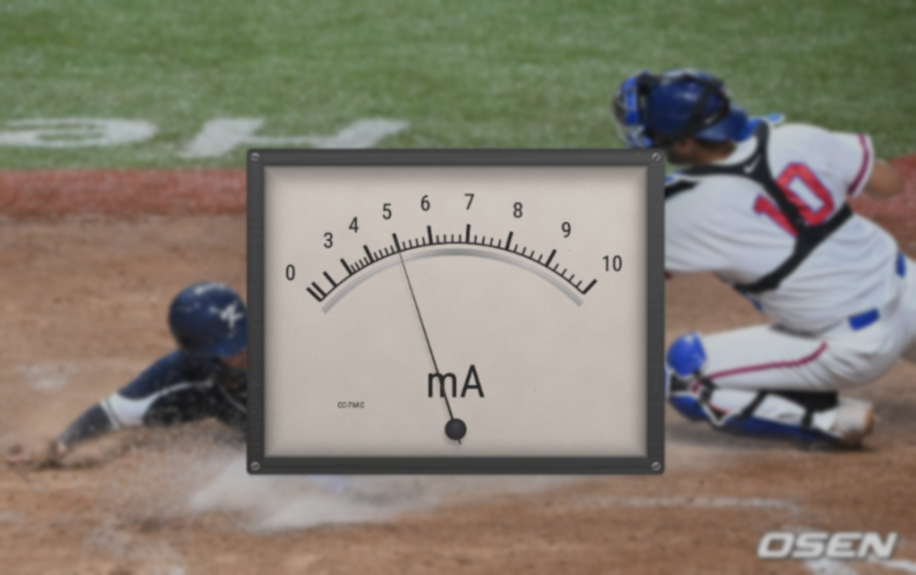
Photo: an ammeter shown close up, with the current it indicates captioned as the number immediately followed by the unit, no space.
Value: 5mA
